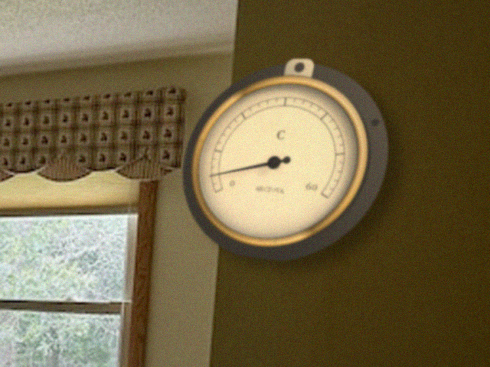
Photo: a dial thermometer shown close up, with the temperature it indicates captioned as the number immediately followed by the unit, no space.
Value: 4°C
